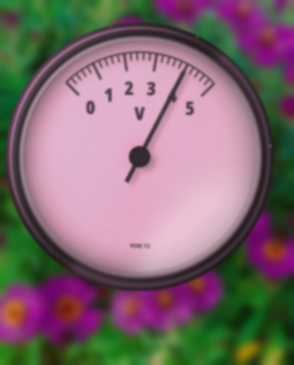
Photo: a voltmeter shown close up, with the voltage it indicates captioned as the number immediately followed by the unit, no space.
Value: 4V
